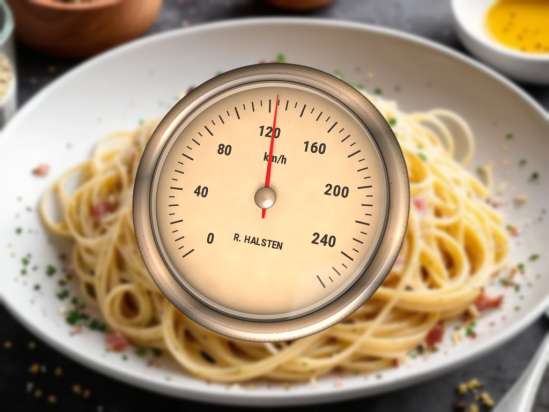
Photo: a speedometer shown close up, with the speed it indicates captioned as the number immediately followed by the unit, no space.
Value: 125km/h
